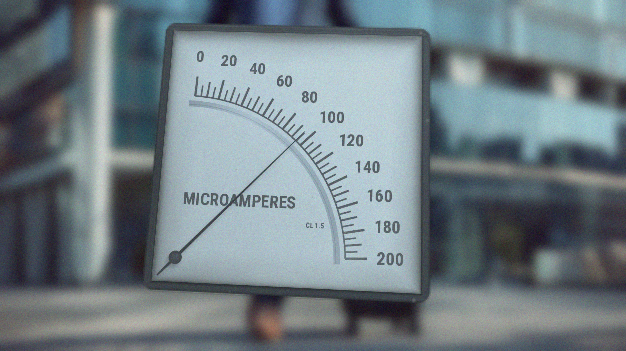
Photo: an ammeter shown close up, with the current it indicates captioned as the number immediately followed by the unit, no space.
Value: 95µA
